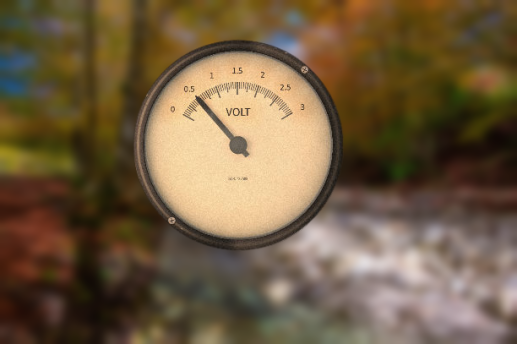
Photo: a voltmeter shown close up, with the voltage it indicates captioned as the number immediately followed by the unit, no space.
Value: 0.5V
